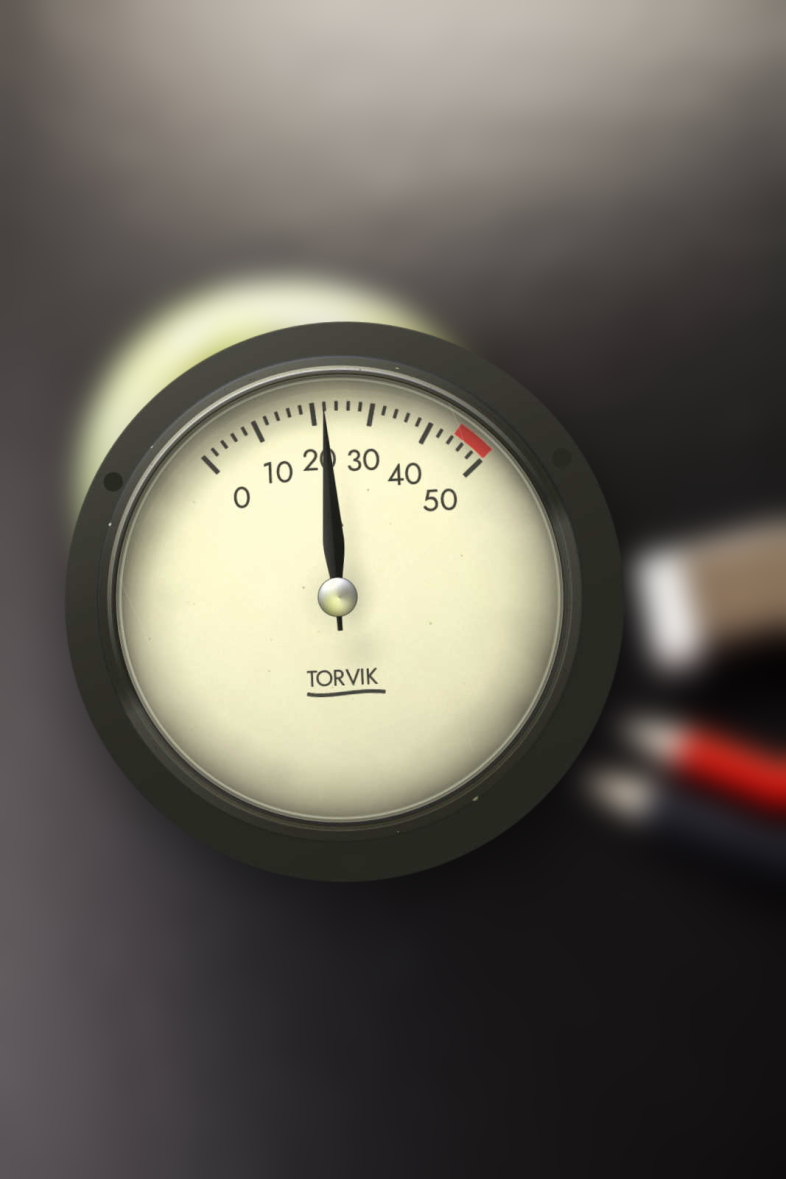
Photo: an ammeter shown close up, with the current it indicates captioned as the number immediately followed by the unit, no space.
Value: 22A
